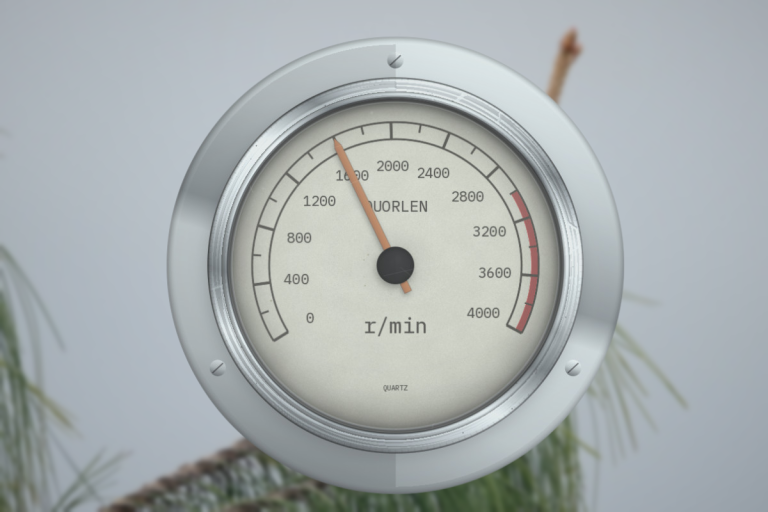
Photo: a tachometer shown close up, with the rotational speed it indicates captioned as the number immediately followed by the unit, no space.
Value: 1600rpm
